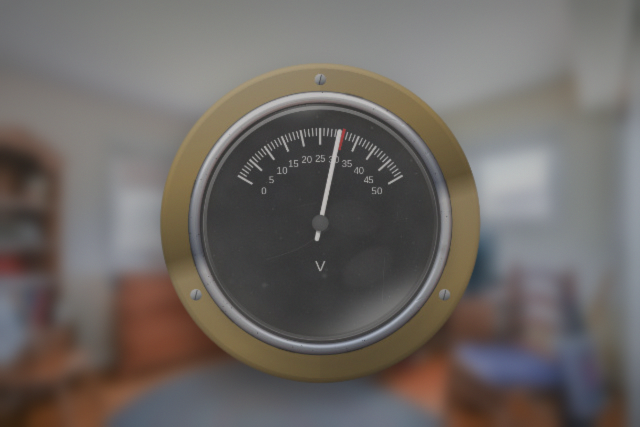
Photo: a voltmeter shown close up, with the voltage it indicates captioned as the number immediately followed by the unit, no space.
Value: 30V
